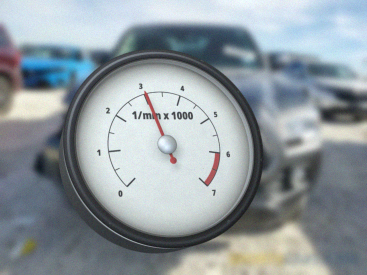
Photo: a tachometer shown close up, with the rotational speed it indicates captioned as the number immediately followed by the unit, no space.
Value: 3000rpm
